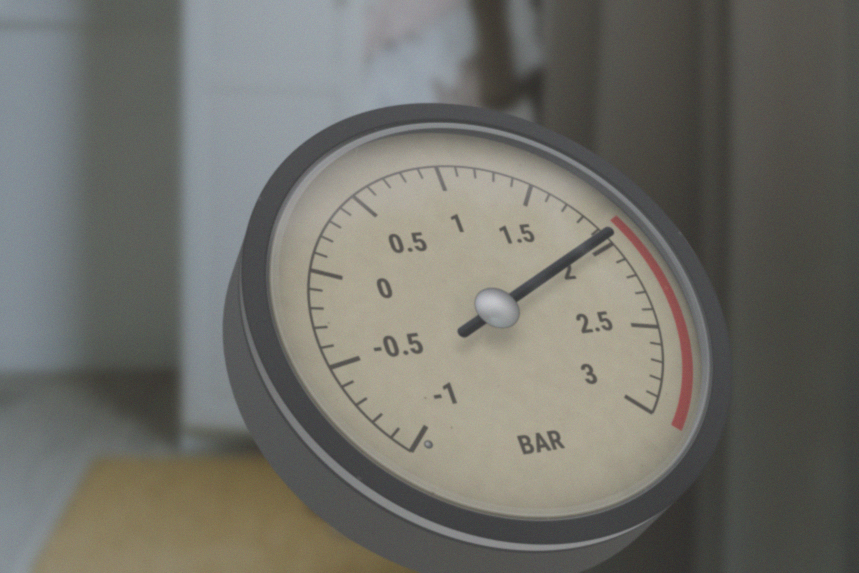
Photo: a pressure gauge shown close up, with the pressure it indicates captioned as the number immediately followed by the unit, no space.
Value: 1.95bar
